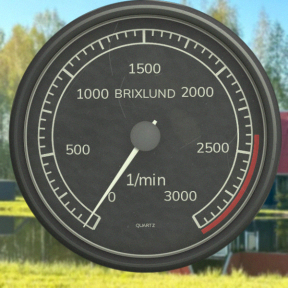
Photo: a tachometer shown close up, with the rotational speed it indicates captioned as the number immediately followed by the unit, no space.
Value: 50rpm
